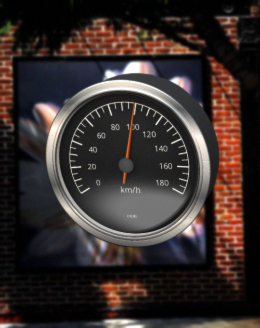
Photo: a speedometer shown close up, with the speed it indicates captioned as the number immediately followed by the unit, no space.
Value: 100km/h
